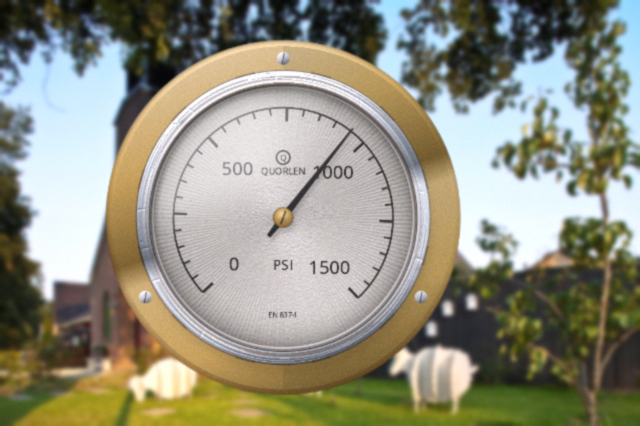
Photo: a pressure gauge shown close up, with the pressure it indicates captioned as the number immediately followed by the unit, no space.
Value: 950psi
